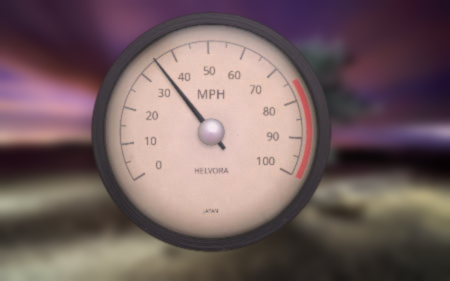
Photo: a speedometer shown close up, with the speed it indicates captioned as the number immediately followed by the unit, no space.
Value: 35mph
